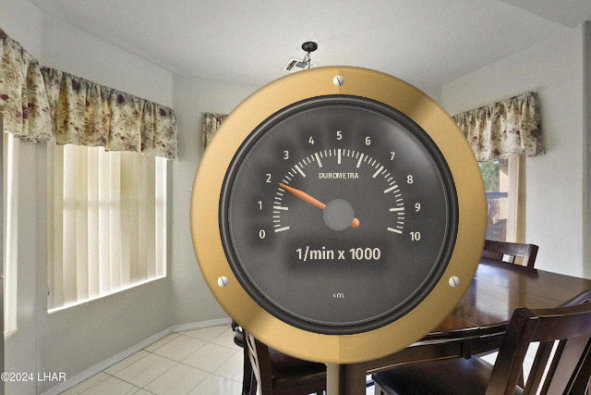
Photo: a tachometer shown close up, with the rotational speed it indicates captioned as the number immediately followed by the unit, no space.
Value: 2000rpm
